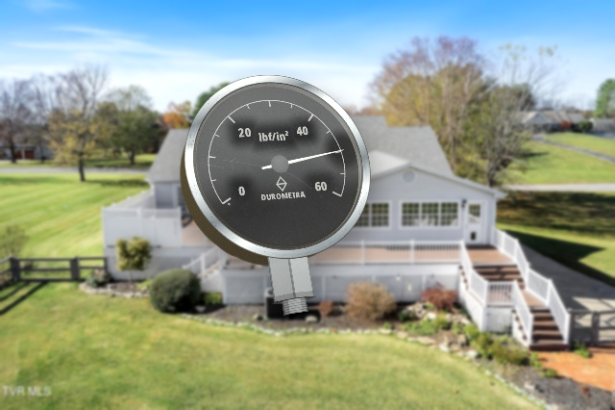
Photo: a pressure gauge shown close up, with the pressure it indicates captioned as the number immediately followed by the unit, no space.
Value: 50psi
